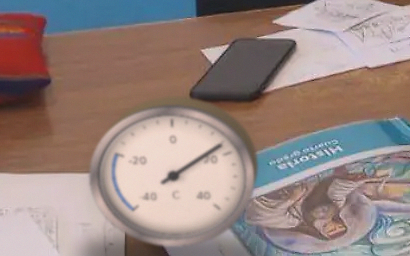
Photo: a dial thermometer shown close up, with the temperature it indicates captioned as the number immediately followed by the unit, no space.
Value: 16°C
